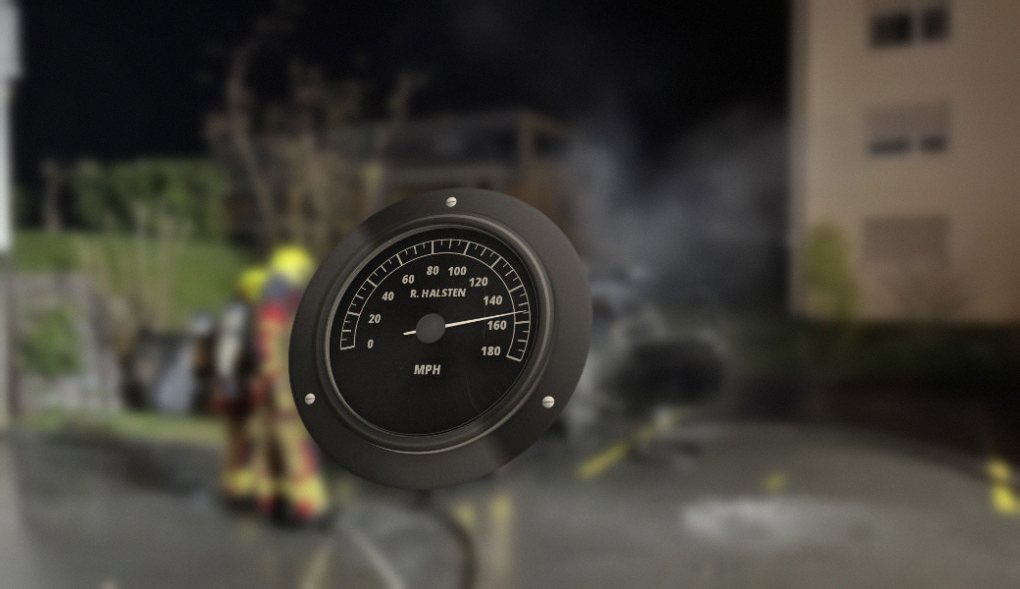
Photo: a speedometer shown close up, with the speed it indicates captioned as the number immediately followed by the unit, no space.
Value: 155mph
